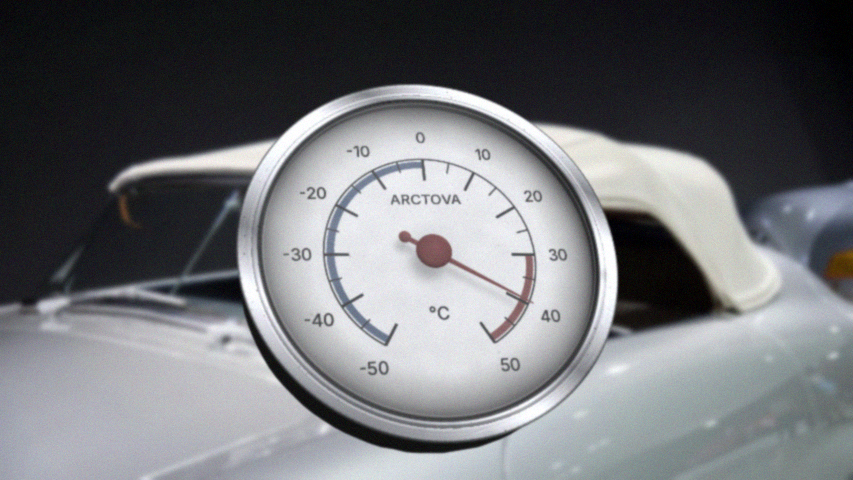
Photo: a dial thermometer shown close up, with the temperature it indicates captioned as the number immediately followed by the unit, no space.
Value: 40°C
